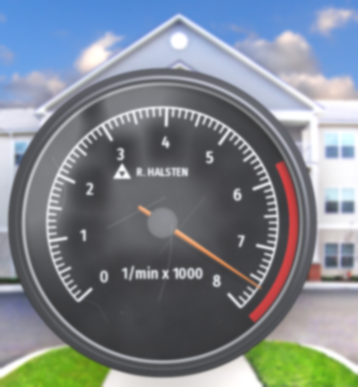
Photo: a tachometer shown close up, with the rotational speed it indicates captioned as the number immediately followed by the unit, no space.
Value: 7600rpm
